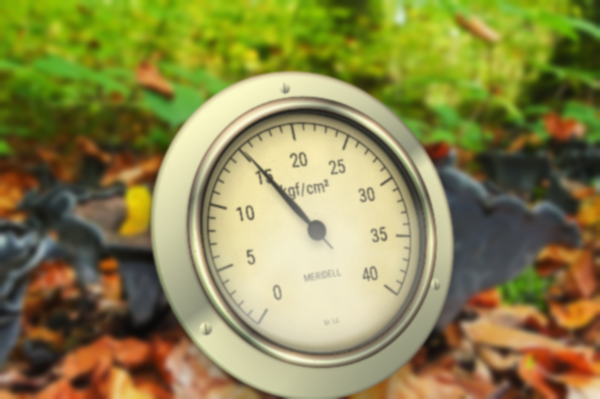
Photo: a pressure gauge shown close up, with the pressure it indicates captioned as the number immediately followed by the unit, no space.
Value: 15kg/cm²
